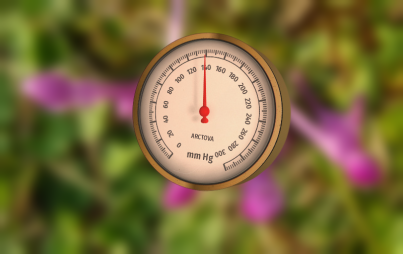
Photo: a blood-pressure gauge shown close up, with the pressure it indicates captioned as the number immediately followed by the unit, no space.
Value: 140mmHg
